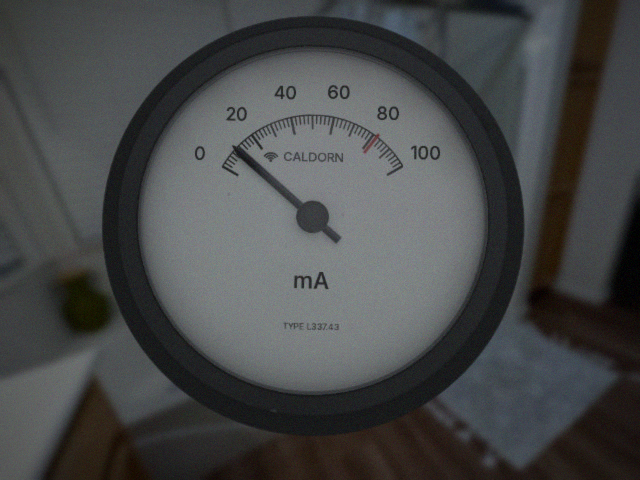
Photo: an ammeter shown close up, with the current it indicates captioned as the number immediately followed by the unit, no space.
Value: 10mA
